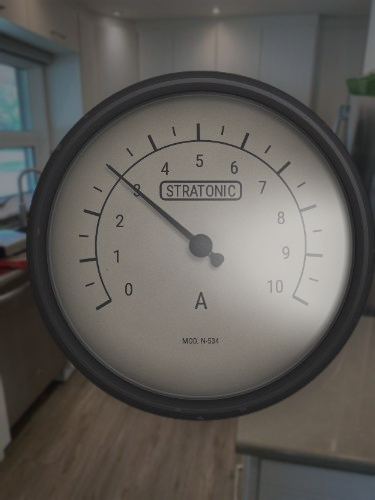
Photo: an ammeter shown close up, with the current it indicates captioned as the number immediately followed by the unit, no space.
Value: 3A
